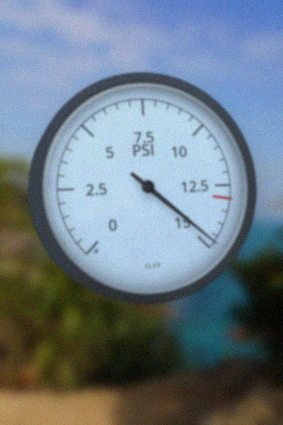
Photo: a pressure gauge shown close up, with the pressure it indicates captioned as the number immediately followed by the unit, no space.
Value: 14.75psi
